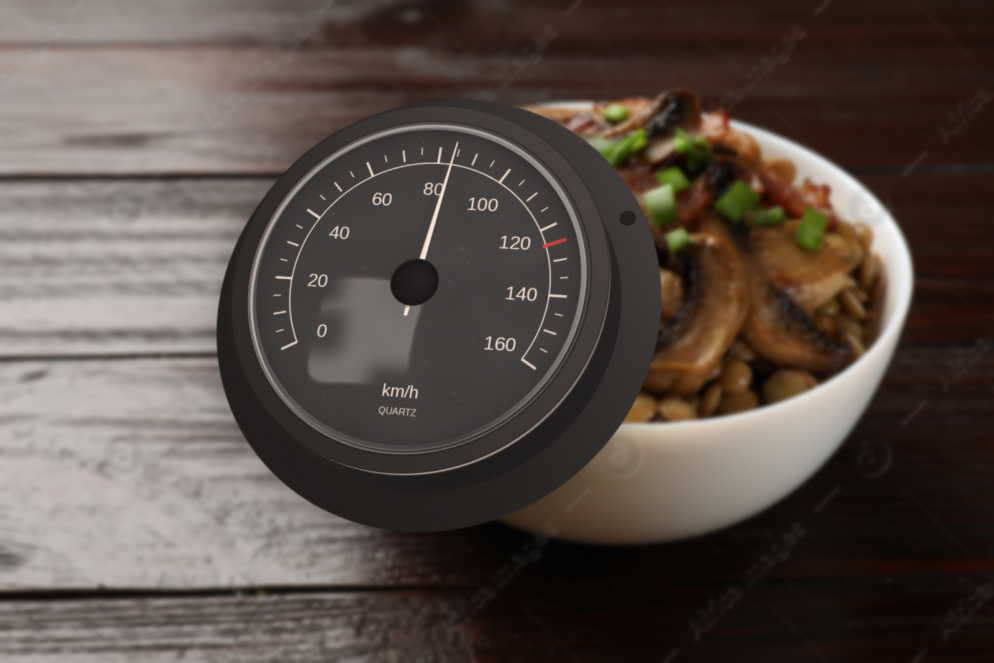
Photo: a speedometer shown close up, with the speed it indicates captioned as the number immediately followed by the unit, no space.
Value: 85km/h
